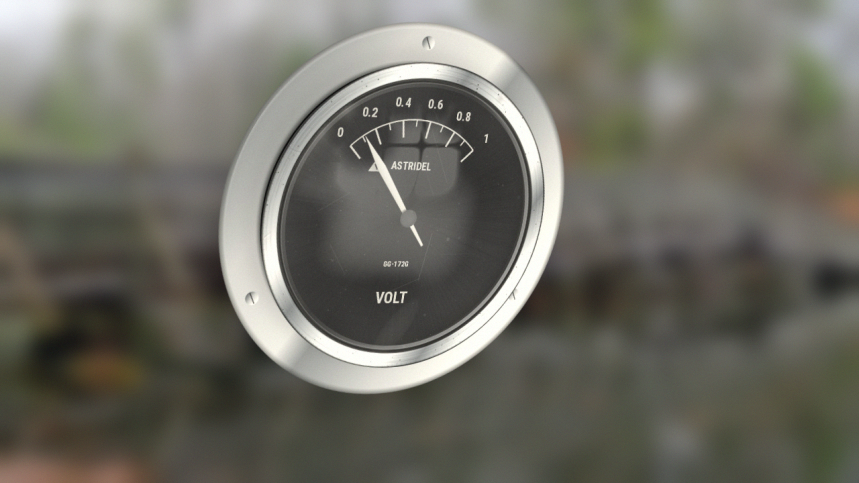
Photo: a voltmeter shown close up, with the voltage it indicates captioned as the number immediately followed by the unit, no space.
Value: 0.1V
